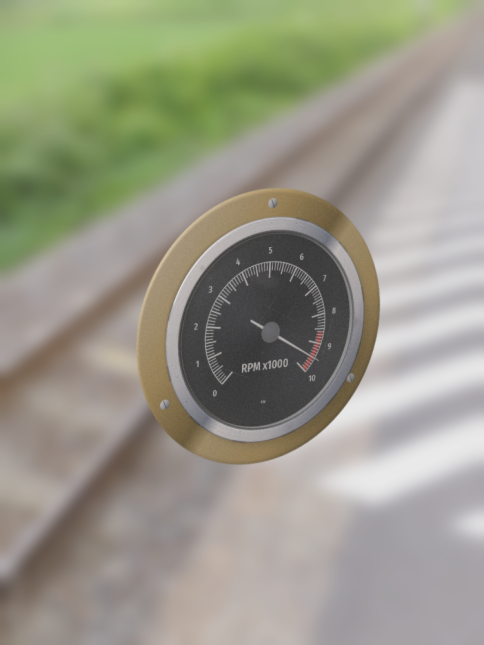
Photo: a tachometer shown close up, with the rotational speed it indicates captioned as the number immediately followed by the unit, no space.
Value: 9500rpm
